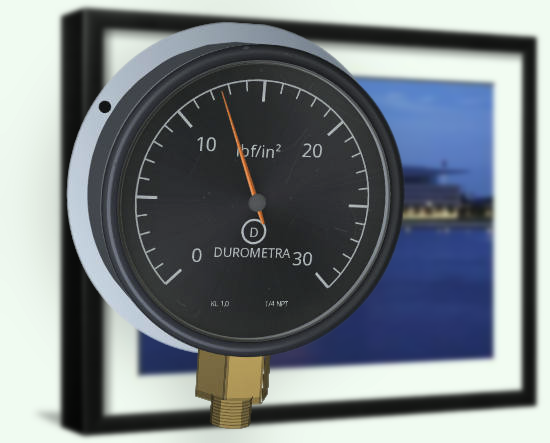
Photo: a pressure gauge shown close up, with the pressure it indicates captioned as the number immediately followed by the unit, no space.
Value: 12.5psi
